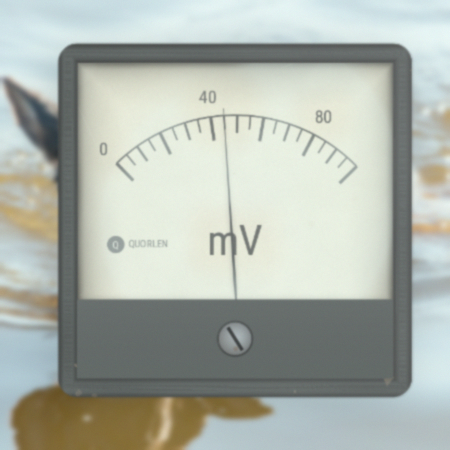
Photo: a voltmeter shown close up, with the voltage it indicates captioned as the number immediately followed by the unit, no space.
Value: 45mV
